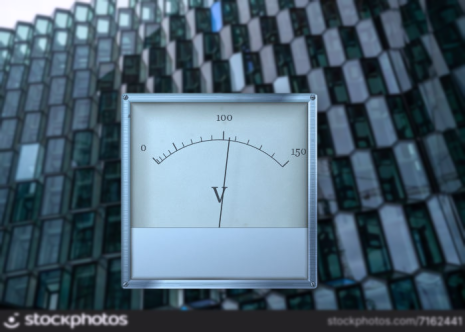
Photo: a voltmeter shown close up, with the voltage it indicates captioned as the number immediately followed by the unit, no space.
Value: 105V
